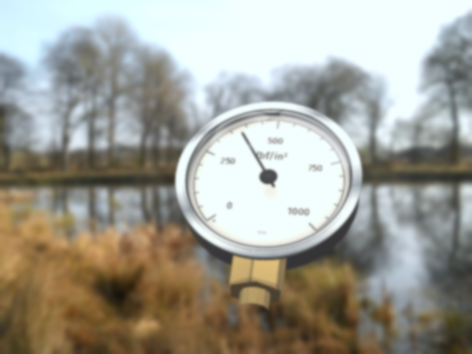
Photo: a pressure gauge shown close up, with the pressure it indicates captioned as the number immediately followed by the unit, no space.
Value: 375psi
